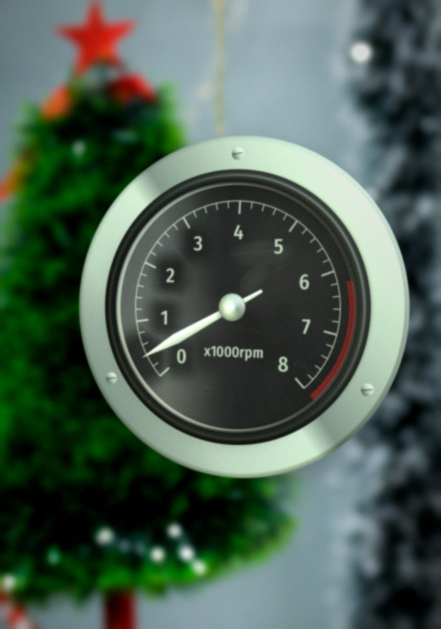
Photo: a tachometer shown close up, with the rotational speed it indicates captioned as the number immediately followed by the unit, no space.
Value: 400rpm
